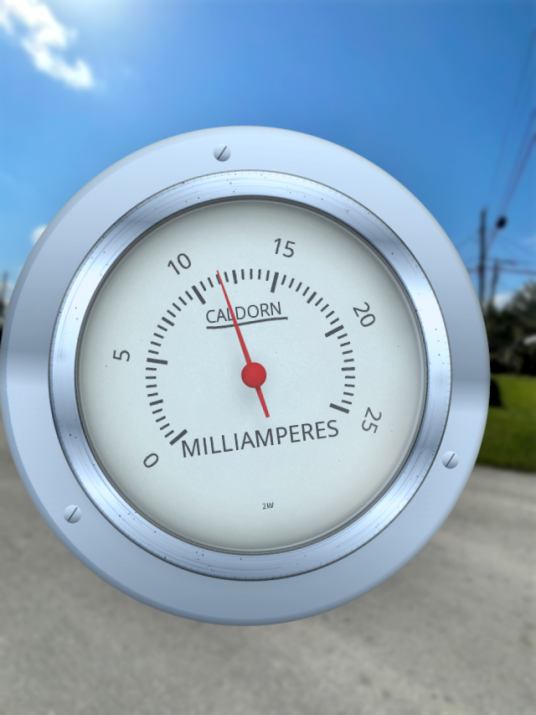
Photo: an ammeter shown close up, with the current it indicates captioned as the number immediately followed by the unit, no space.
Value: 11.5mA
